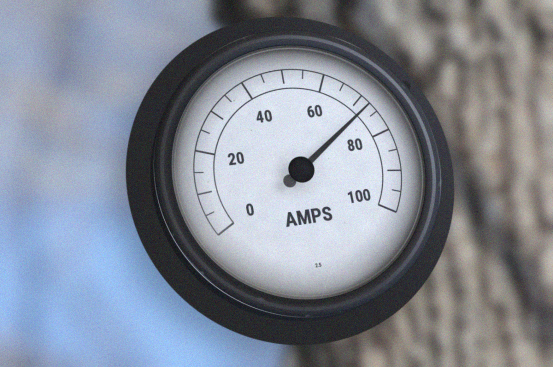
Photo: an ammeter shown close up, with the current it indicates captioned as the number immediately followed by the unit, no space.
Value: 72.5A
